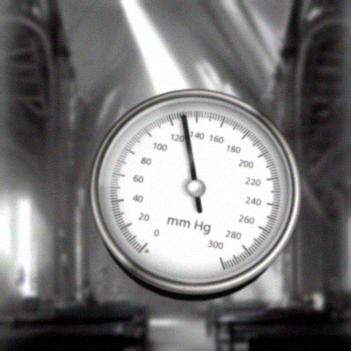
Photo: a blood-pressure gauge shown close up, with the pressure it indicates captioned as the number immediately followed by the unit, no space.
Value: 130mmHg
